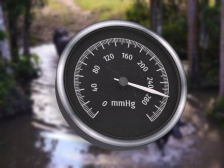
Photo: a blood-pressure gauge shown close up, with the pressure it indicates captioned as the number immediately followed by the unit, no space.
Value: 260mmHg
